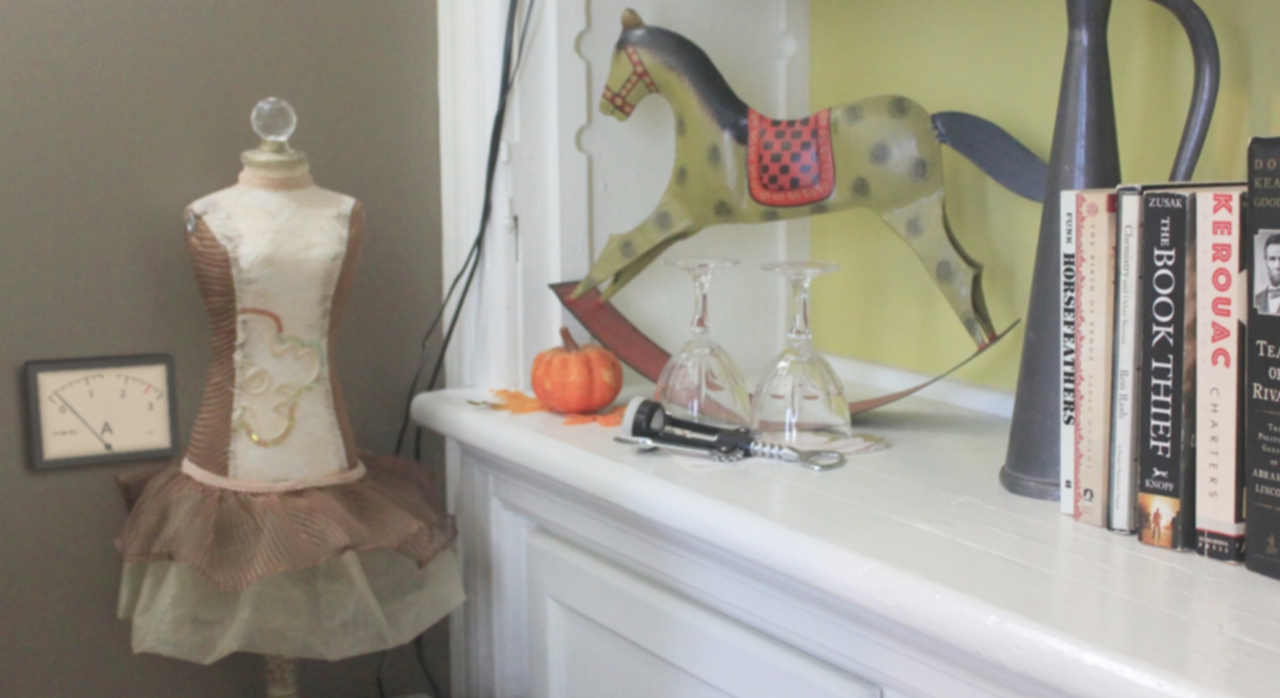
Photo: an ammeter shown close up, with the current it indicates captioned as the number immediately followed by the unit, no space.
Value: 0.2A
